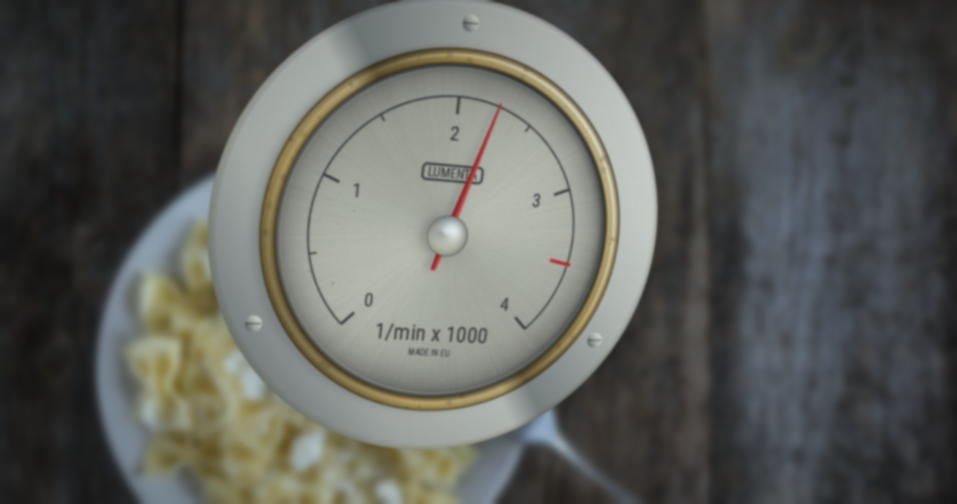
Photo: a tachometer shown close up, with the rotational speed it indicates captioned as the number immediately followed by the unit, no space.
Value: 2250rpm
